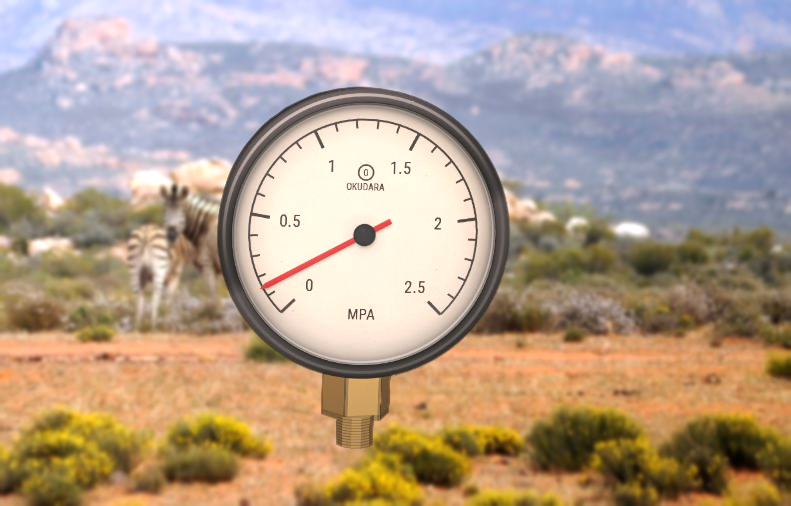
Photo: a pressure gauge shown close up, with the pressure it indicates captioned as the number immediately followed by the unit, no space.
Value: 0.15MPa
